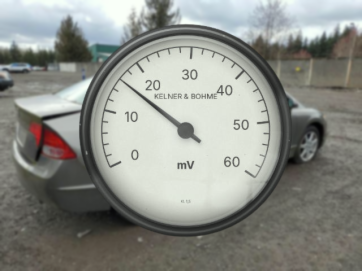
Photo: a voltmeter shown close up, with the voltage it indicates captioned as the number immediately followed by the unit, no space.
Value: 16mV
